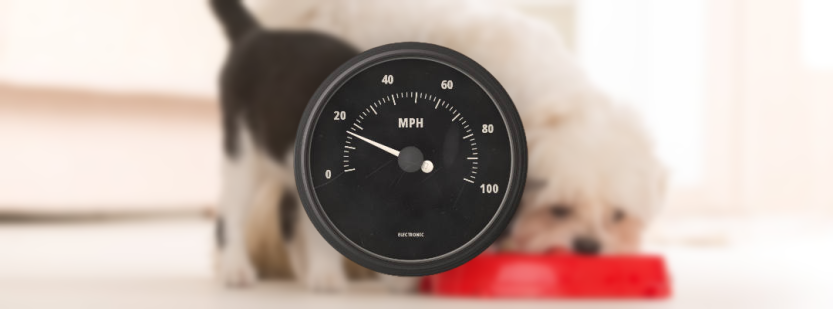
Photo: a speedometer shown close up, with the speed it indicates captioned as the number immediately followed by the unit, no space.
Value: 16mph
